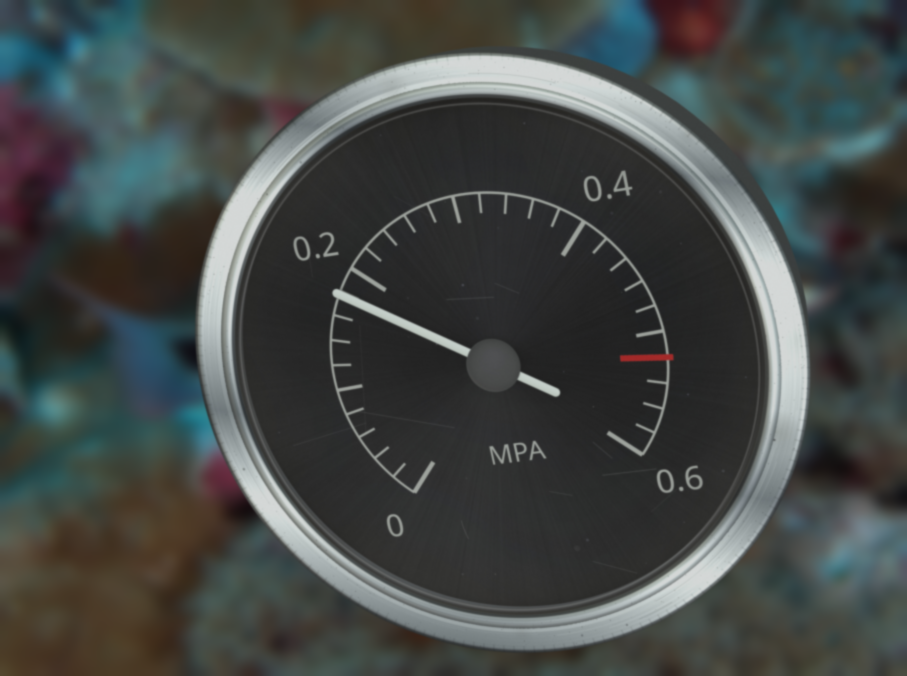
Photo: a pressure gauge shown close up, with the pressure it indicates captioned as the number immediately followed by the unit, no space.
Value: 0.18MPa
